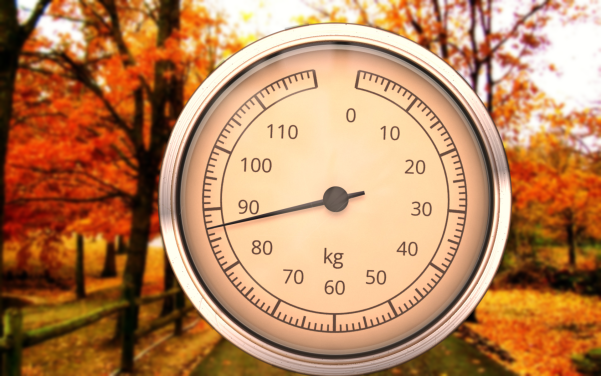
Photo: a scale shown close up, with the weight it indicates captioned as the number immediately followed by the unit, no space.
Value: 87kg
